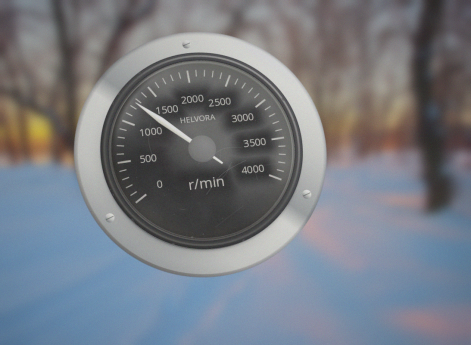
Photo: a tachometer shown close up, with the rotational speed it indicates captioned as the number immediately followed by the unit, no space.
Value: 1250rpm
